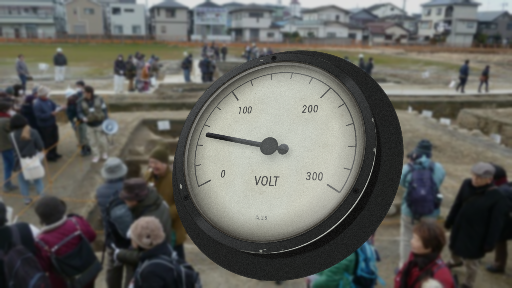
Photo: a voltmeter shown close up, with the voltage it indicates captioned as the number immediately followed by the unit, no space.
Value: 50V
